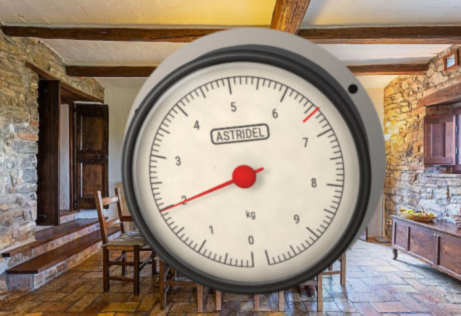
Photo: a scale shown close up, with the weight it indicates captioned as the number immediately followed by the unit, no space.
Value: 2kg
